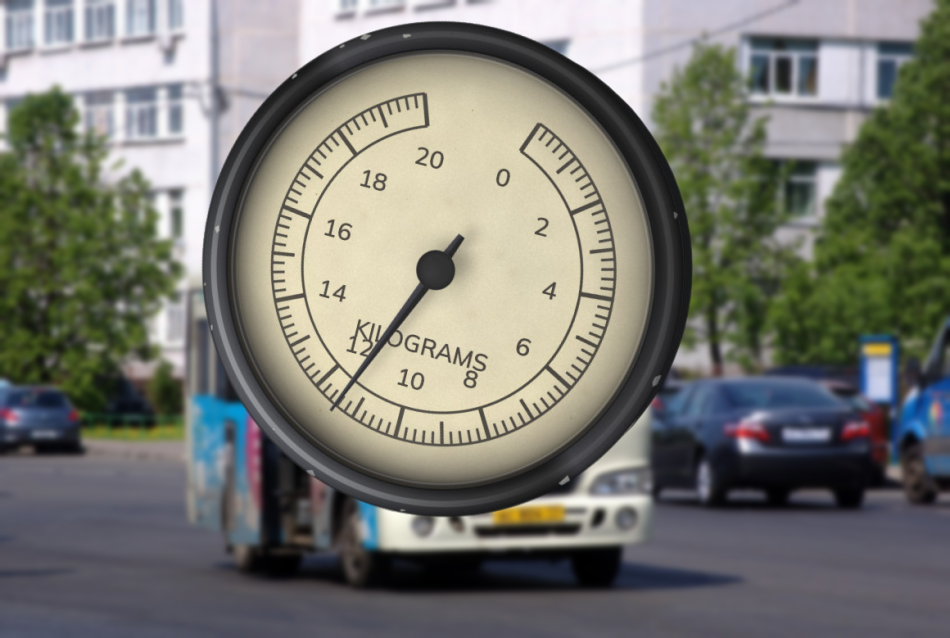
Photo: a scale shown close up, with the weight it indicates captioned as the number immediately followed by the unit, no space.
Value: 11.4kg
